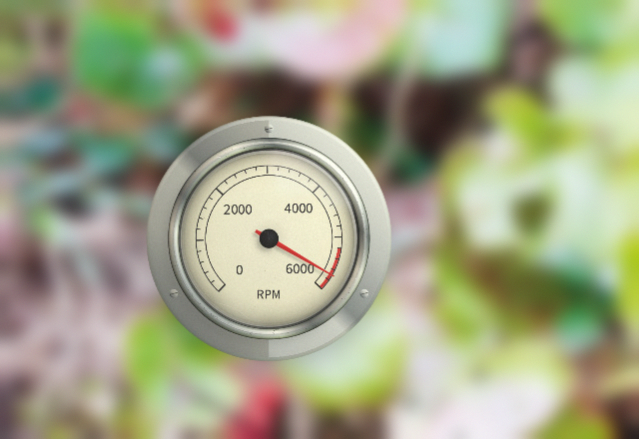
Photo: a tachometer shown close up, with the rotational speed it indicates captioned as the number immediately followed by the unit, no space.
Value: 5700rpm
